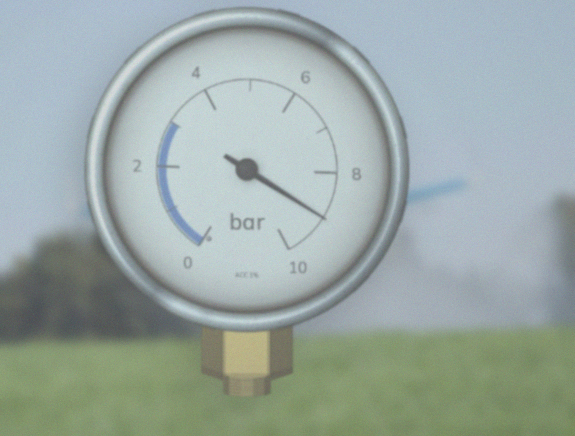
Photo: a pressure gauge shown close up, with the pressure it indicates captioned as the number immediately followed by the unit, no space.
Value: 9bar
